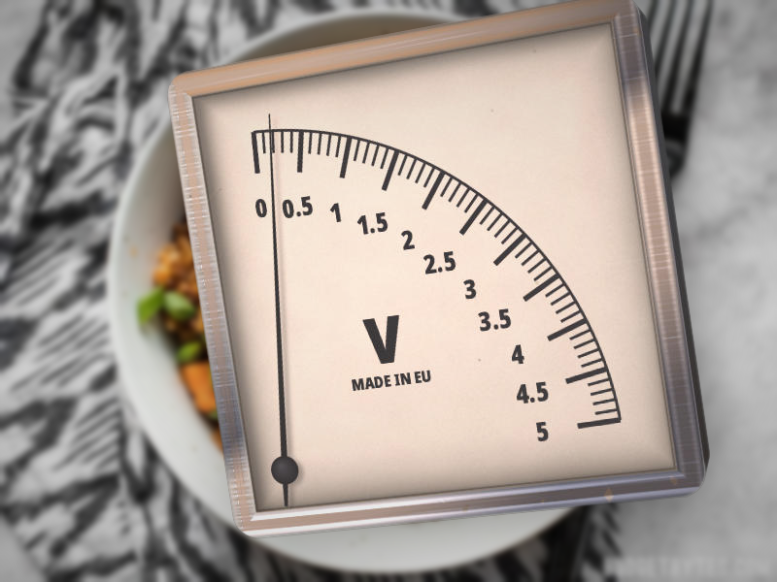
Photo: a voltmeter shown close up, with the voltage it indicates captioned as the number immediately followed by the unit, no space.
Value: 0.2V
